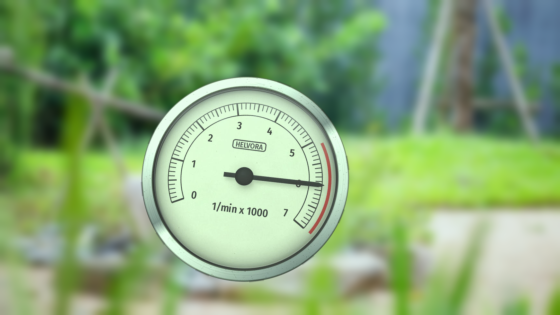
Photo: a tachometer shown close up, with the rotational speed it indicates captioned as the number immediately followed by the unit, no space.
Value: 6000rpm
